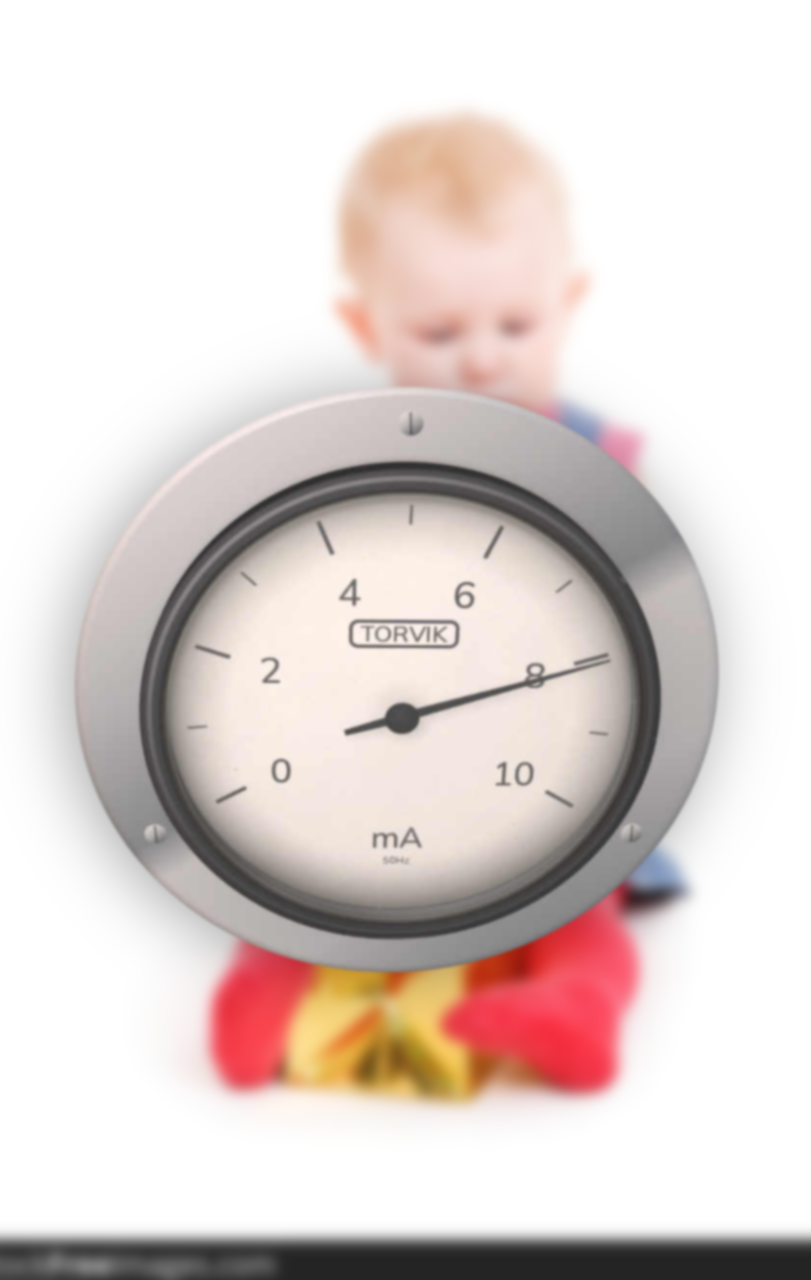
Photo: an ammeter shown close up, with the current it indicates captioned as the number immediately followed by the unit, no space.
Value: 8mA
